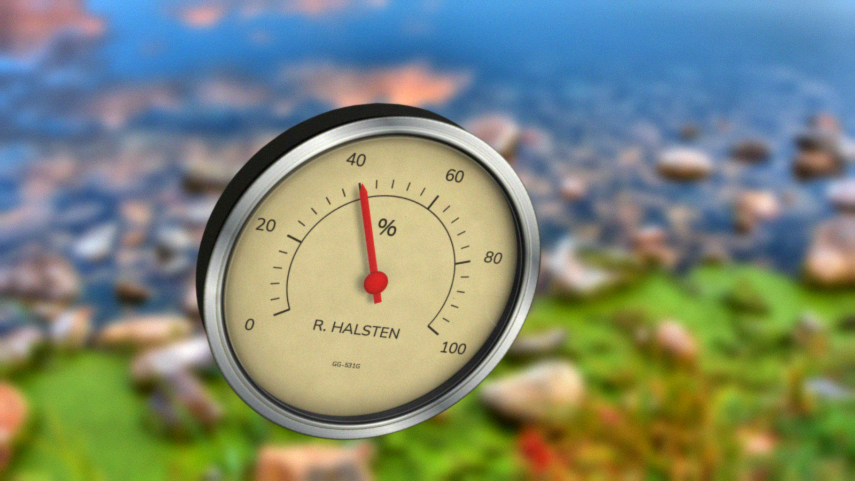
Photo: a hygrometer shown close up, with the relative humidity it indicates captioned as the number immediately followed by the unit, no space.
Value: 40%
